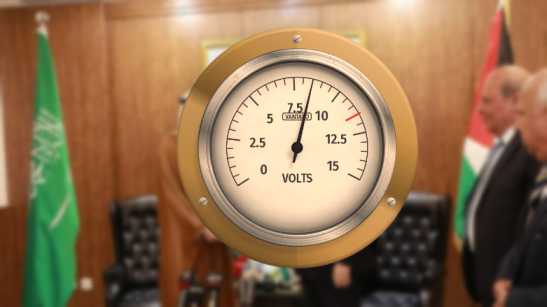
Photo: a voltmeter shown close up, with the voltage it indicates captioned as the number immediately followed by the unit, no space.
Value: 8.5V
